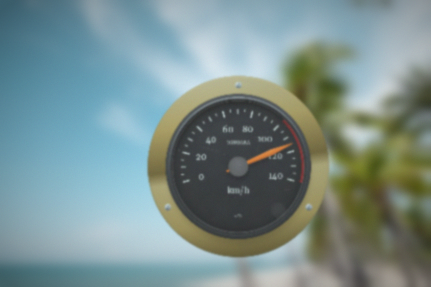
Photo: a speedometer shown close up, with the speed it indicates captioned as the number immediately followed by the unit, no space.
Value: 115km/h
